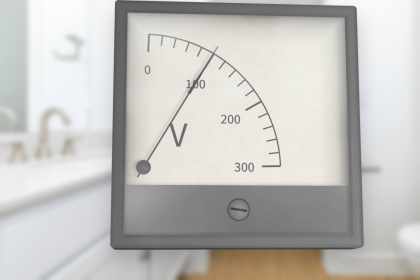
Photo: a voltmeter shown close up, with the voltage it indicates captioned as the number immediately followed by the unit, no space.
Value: 100V
